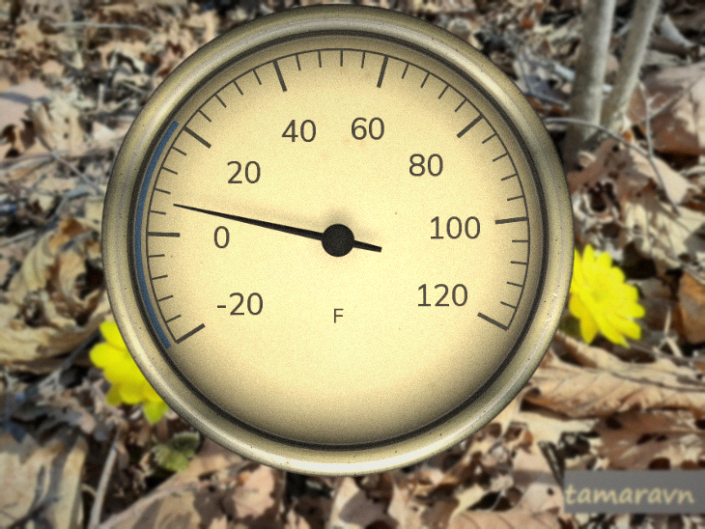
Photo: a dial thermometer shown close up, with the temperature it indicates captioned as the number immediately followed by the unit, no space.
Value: 6°F
